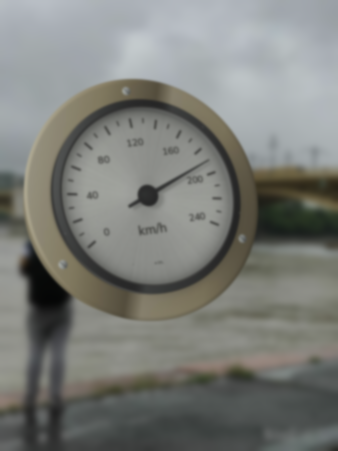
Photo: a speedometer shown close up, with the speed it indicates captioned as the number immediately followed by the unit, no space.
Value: 190km/h
